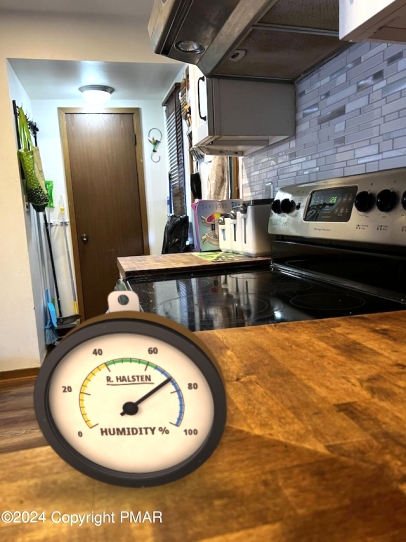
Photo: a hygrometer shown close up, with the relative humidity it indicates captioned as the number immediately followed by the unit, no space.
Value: 72%
